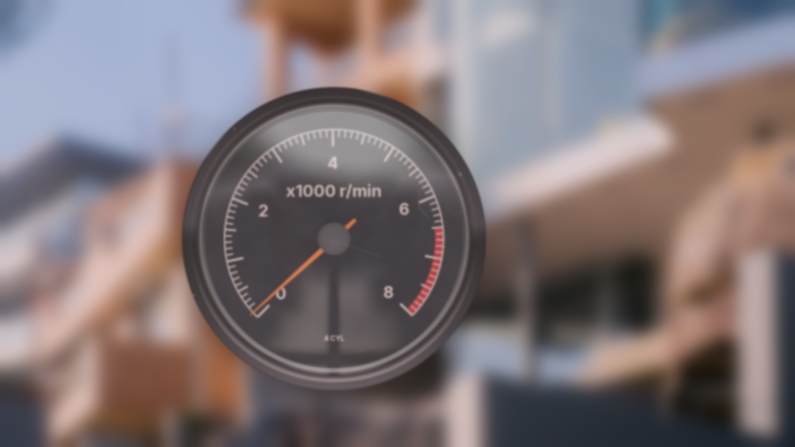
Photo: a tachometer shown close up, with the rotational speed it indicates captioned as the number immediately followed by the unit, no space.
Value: 100rpm
